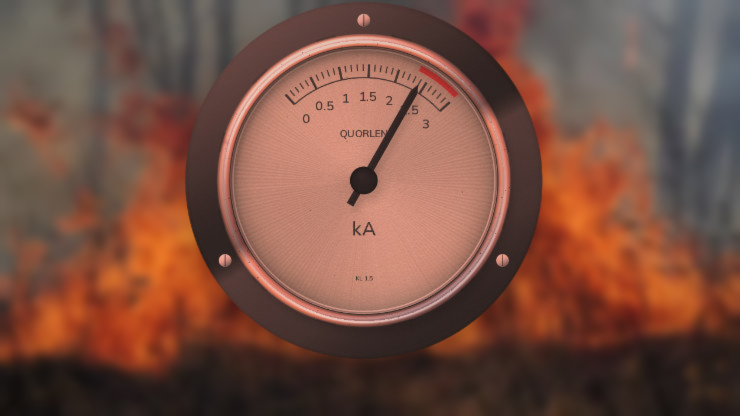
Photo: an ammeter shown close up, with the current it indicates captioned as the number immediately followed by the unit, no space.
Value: 2.4kA
